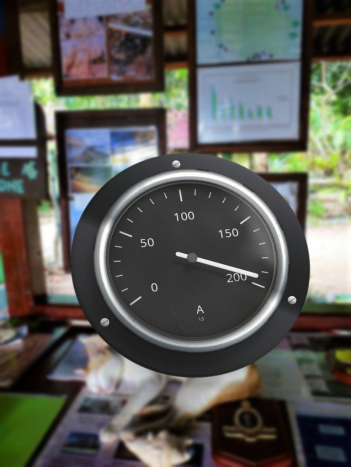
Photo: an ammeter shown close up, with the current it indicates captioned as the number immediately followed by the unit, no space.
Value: 195A
